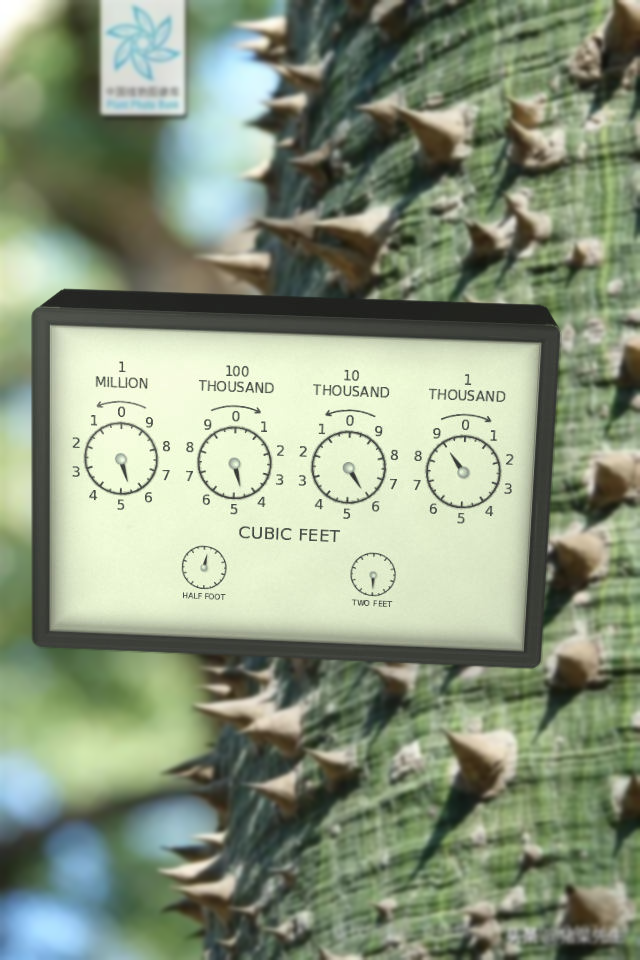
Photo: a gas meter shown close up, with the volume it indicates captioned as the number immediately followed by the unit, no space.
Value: 545900ft³
